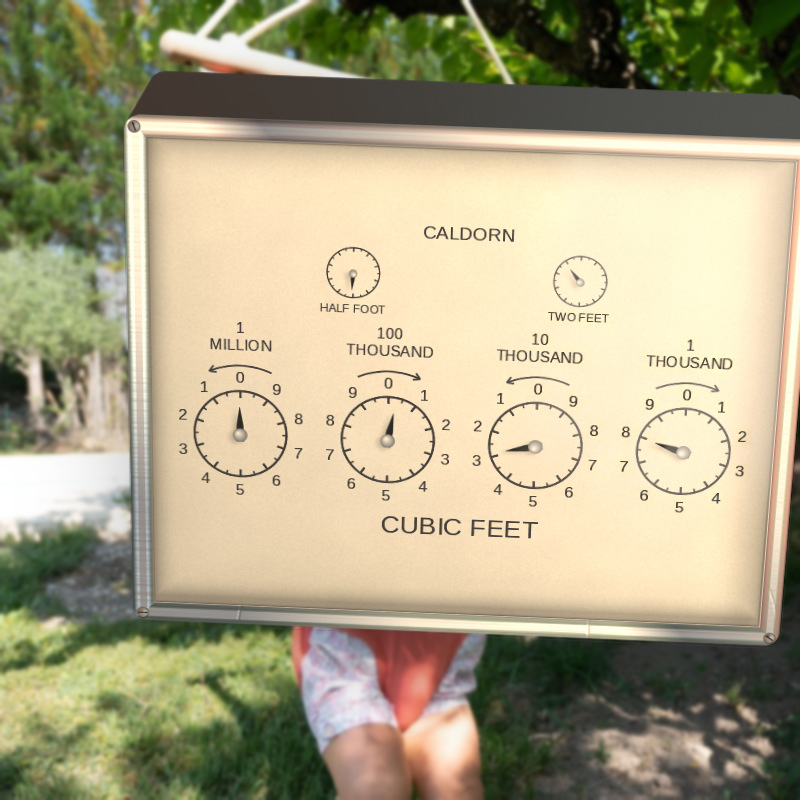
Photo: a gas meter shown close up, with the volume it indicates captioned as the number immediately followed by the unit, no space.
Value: 2800ft³
